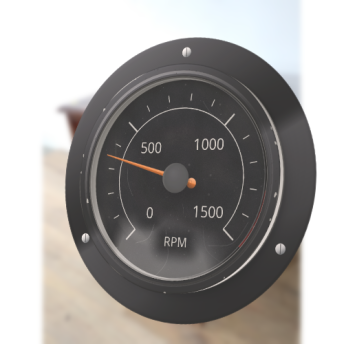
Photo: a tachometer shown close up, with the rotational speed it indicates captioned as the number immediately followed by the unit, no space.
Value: 350rpm
